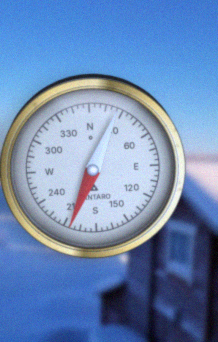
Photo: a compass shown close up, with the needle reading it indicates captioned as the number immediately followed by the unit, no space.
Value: 205°
